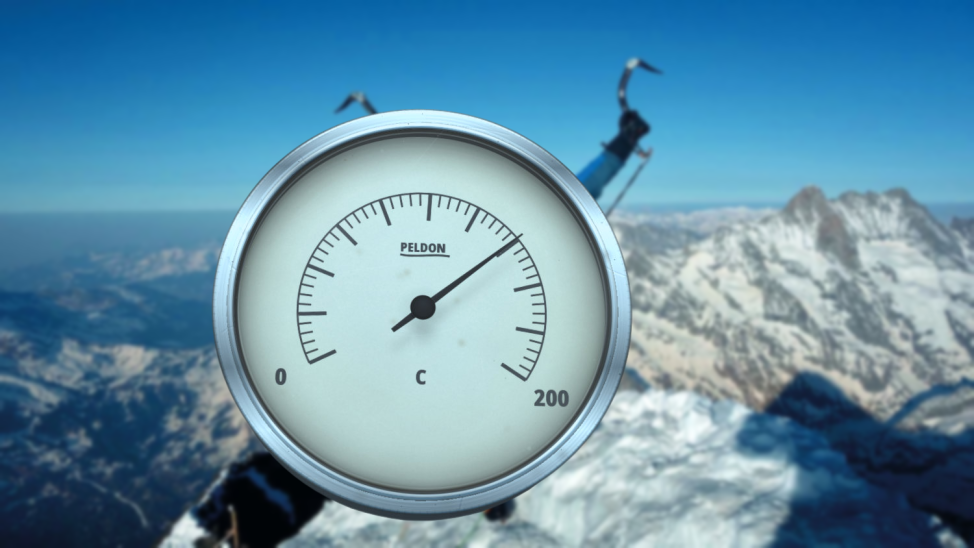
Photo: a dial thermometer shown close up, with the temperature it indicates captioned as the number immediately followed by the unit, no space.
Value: 140°C
